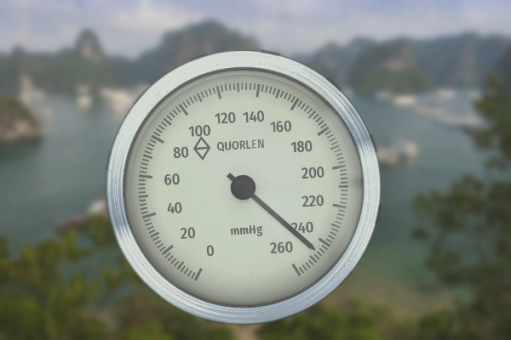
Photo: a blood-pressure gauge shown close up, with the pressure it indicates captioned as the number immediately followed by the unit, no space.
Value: 246mmHg
